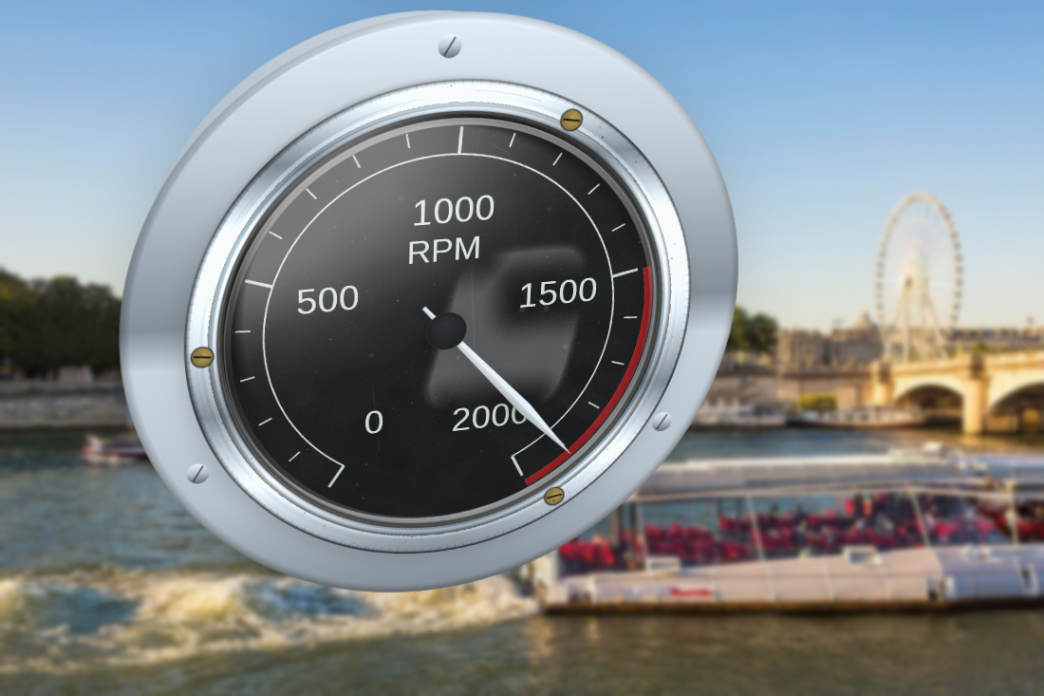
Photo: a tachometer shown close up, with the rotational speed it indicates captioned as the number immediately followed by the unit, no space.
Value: 1900rpm
